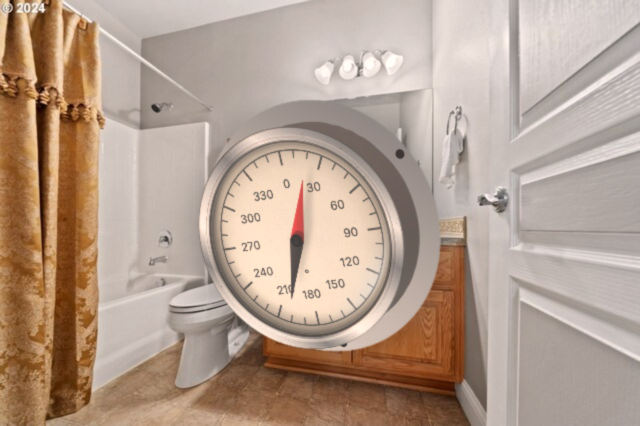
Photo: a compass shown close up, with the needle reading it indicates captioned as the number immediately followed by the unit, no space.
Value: 20°
